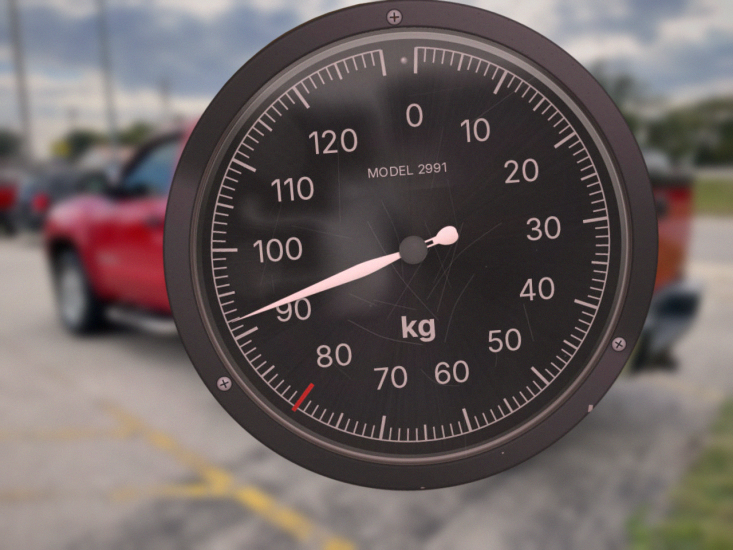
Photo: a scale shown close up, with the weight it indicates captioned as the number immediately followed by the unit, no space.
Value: 92kg
